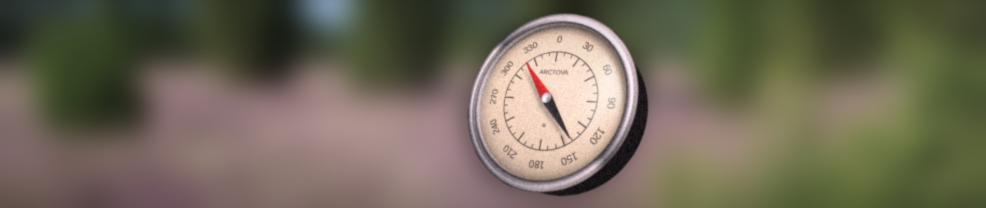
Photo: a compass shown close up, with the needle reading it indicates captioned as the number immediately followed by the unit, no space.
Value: 320°
